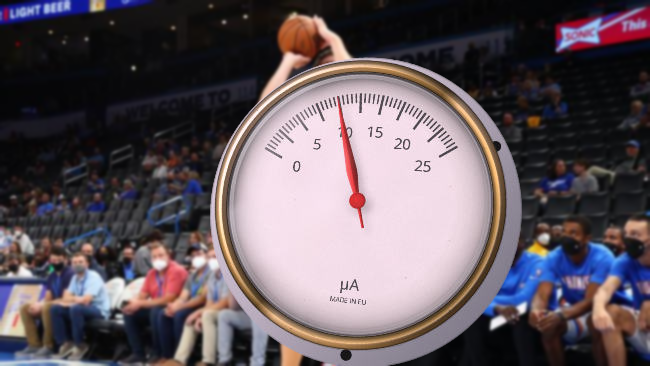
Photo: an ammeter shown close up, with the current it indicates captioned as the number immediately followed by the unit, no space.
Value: 10µA
